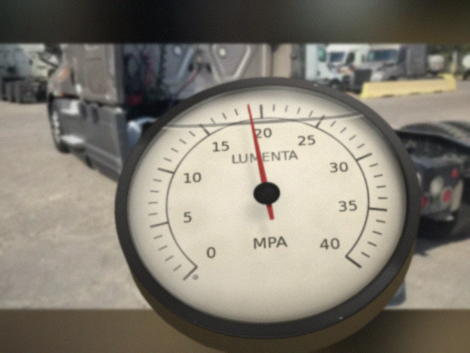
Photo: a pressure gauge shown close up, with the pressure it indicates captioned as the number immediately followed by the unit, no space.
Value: 19MPa
